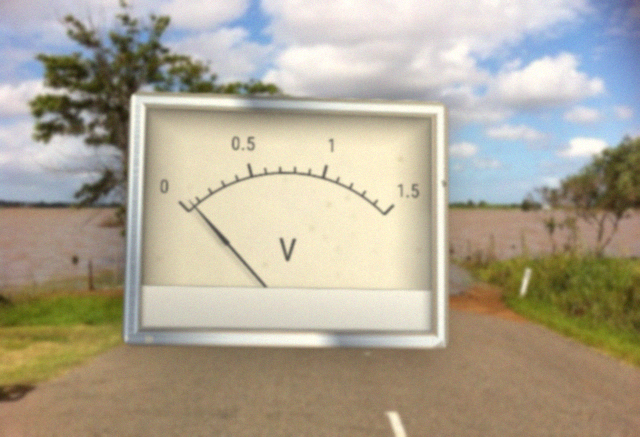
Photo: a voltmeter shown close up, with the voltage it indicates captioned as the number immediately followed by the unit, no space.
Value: 0.05V
